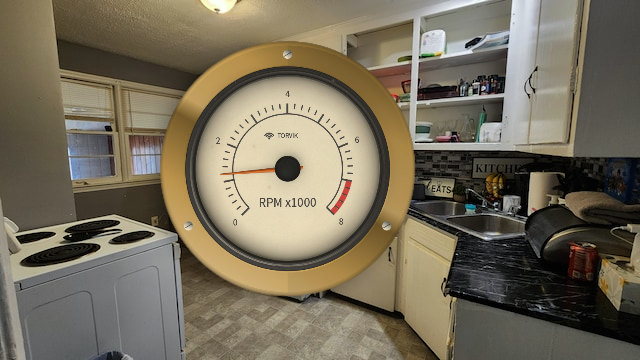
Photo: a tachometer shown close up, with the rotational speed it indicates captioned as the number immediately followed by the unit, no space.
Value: 1200rpm
